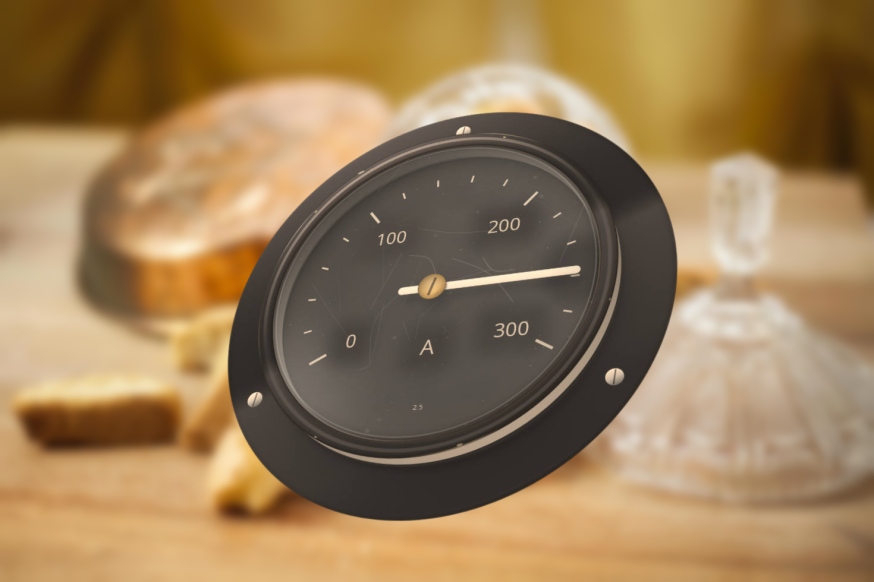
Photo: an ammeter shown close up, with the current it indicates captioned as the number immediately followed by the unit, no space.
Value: 260A
